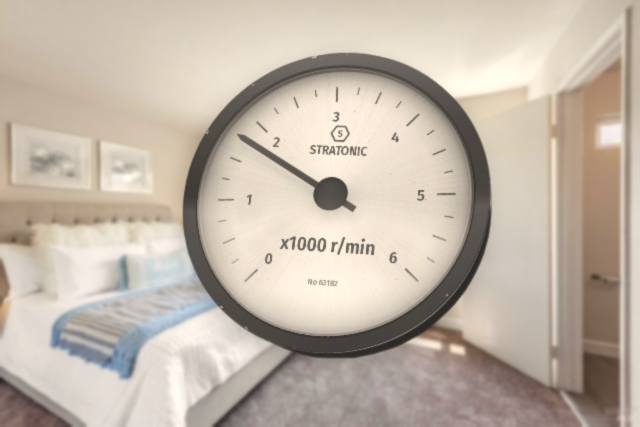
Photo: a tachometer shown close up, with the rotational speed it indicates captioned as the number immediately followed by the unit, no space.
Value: 1750rpm
